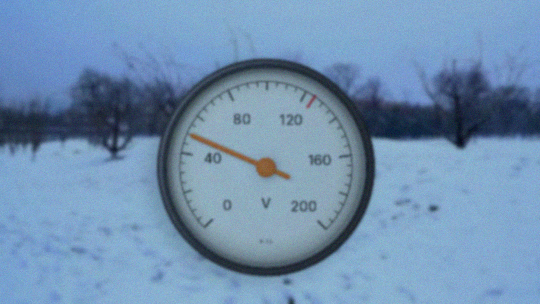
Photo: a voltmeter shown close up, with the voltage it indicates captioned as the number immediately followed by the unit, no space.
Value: 50V
